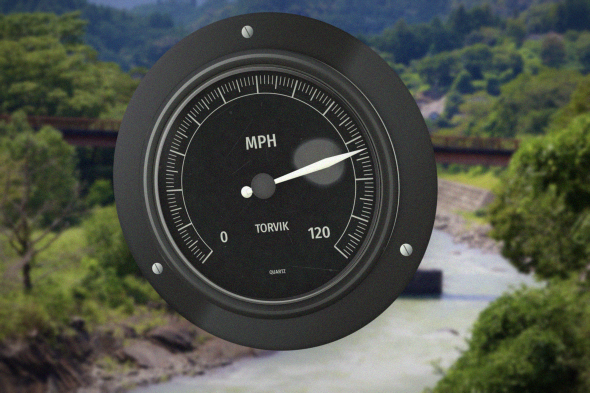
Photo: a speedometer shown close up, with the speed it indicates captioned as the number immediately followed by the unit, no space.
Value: 93mph
